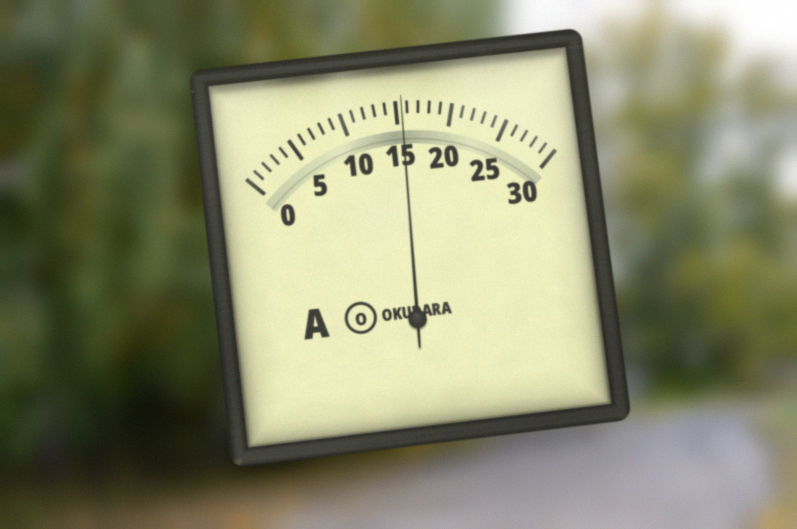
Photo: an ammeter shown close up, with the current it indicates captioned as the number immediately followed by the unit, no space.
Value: 15.5A
